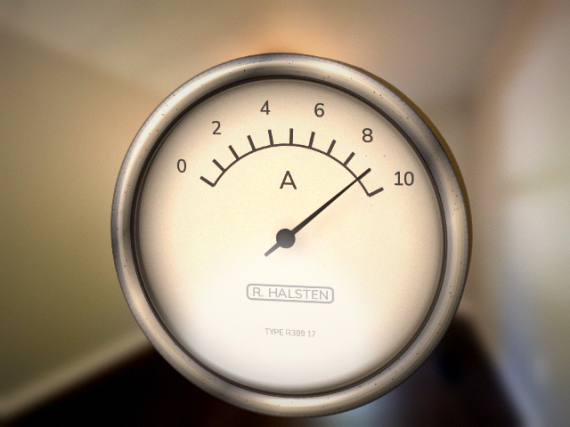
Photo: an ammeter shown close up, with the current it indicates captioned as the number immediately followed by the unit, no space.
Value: 9A
